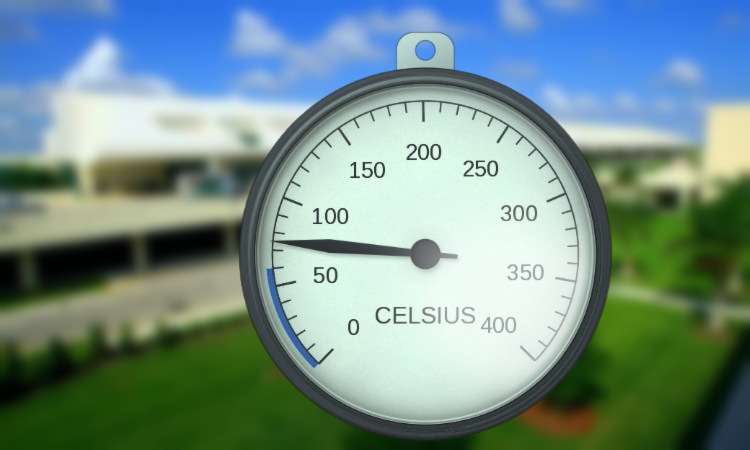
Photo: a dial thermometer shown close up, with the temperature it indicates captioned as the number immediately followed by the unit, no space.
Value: 75°C
